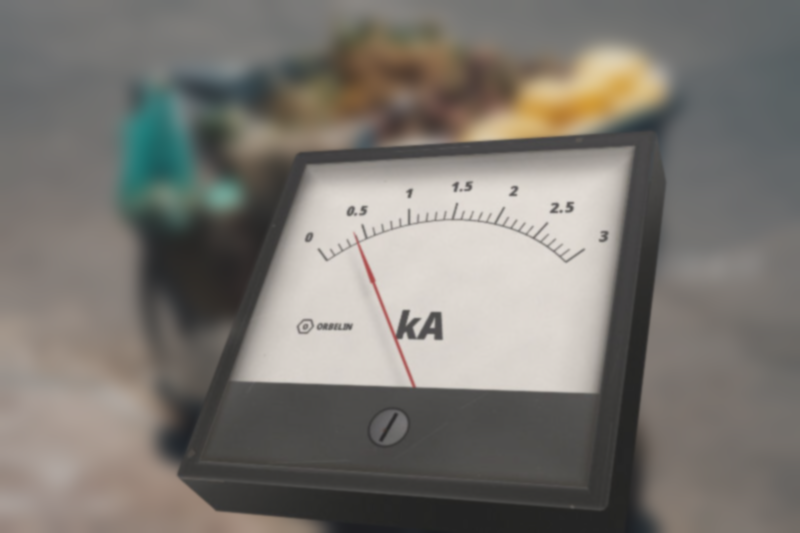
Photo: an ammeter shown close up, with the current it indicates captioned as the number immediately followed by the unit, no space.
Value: 0.4kA
